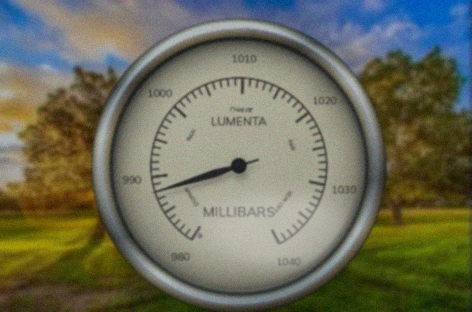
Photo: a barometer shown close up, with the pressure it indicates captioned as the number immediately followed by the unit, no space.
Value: 988mbar
